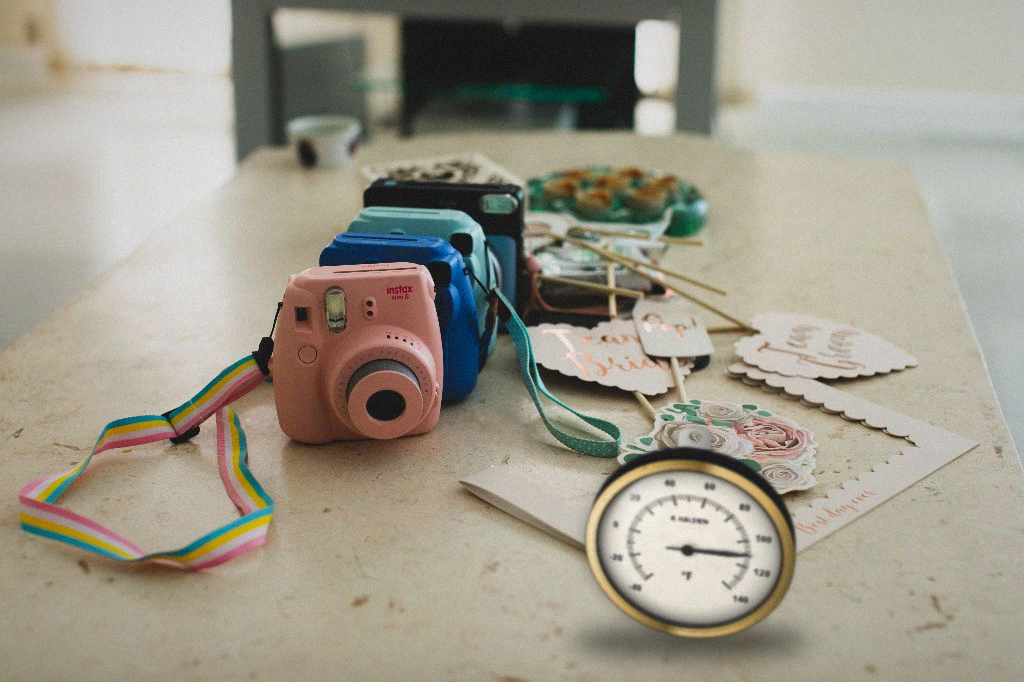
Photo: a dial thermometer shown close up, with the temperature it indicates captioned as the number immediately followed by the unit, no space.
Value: 110°F
